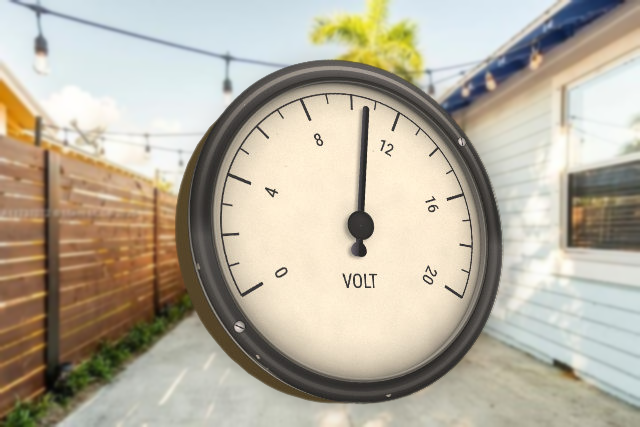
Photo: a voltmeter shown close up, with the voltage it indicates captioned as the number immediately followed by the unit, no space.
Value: 10.5V
